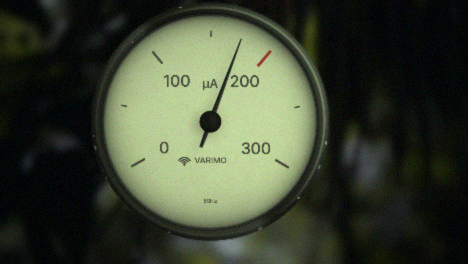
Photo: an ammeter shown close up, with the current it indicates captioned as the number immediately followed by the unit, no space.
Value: 175µA
